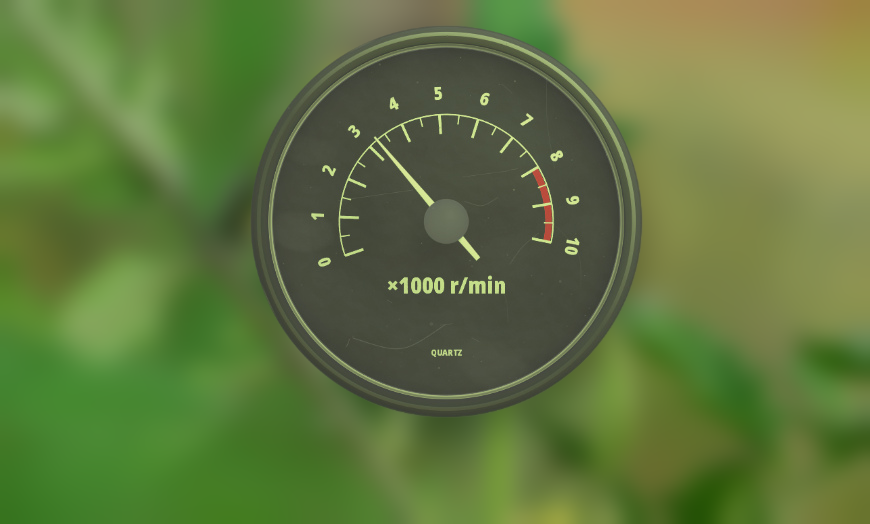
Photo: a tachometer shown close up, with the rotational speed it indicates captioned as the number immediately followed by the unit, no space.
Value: 3250rpm
